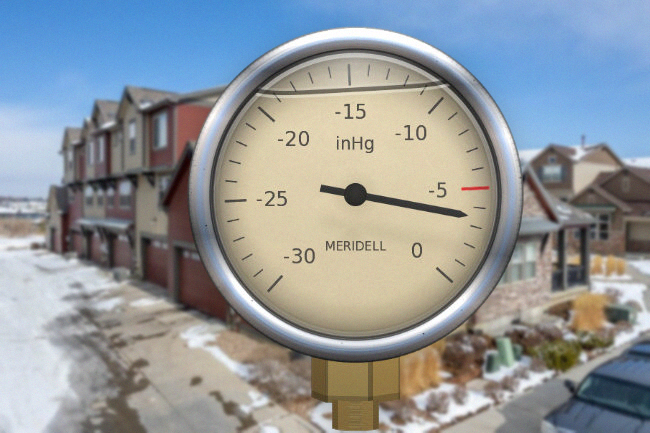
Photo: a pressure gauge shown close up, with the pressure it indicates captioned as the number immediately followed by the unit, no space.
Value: -3.5inHg
